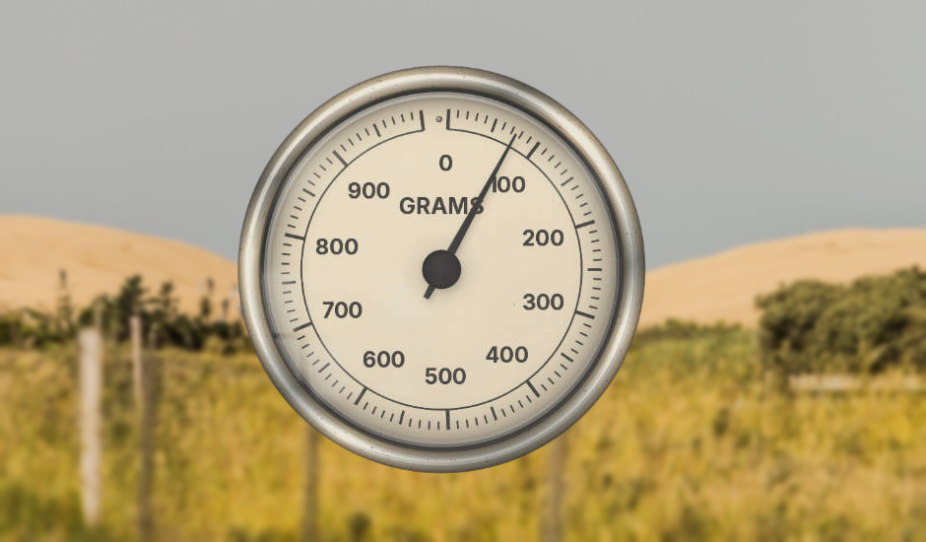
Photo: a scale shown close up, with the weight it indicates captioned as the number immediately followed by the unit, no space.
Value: 75g
